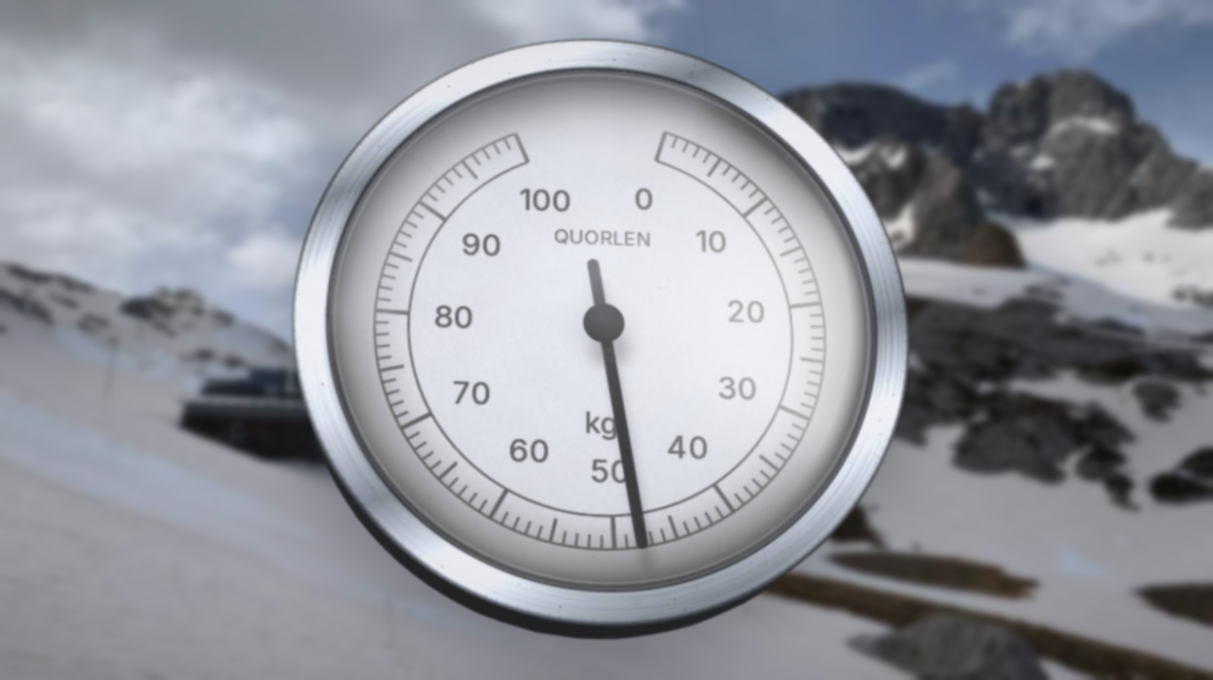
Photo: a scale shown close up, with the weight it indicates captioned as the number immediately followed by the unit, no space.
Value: 48kg
